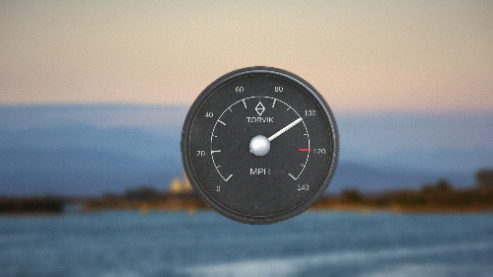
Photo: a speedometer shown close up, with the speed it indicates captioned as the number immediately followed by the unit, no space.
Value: 100mph
